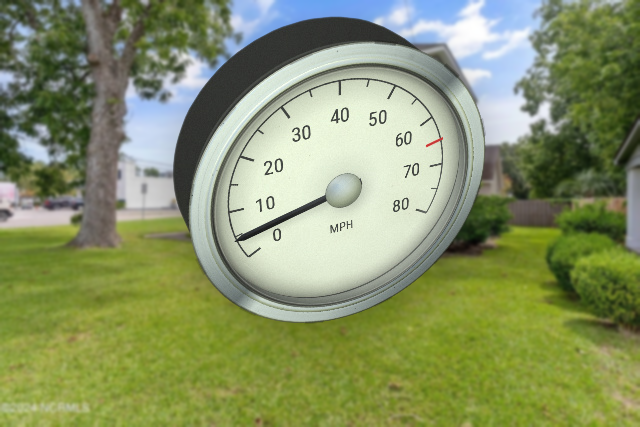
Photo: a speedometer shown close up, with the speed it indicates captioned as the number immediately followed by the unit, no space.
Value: 5mph
